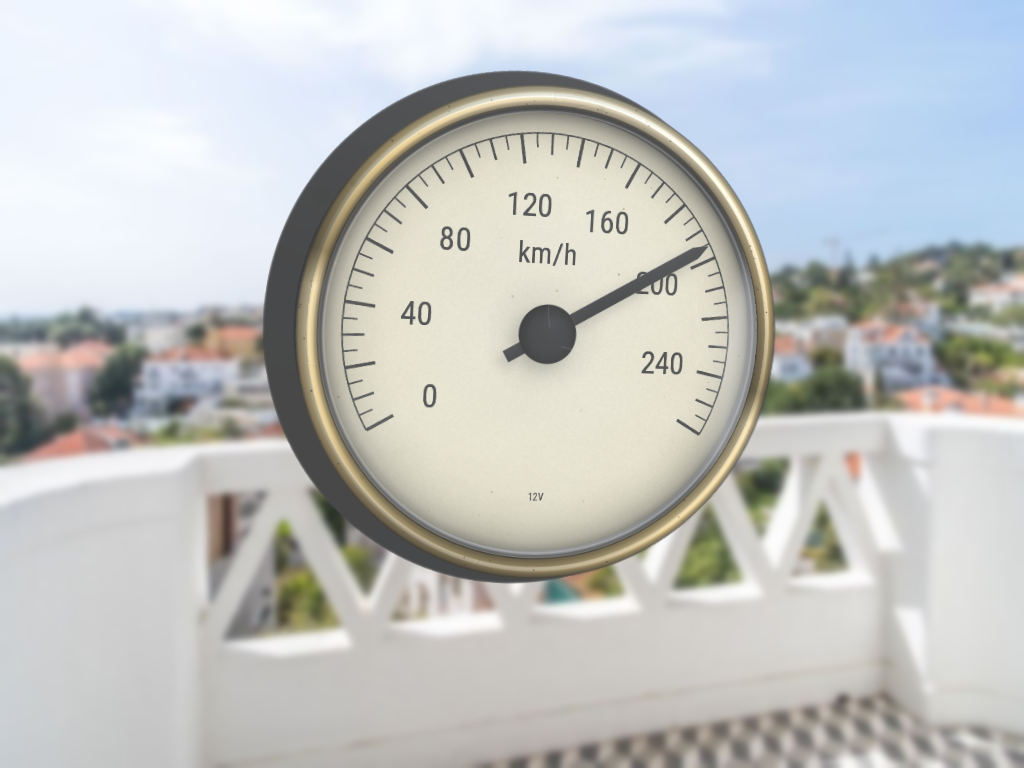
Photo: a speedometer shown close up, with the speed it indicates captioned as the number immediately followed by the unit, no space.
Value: 195km/h
